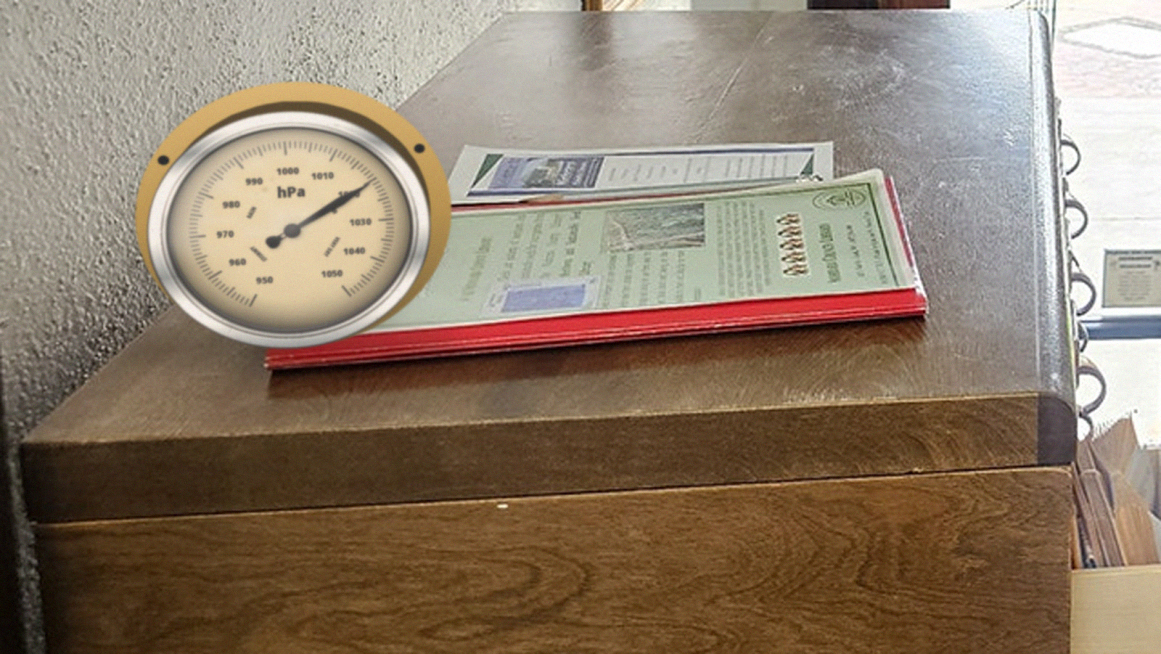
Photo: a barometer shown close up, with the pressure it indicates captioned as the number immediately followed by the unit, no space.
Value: 1020hPa
